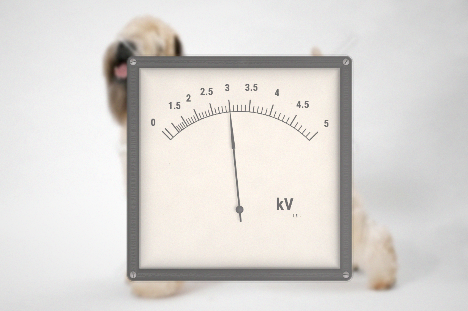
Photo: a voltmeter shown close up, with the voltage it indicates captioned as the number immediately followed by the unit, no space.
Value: 3kV
